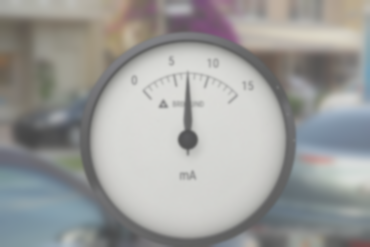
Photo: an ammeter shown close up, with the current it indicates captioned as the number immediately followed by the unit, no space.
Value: 7mA
